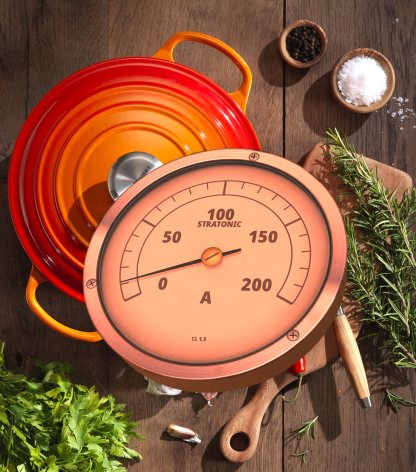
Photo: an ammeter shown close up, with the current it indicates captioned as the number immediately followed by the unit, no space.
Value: 10A
